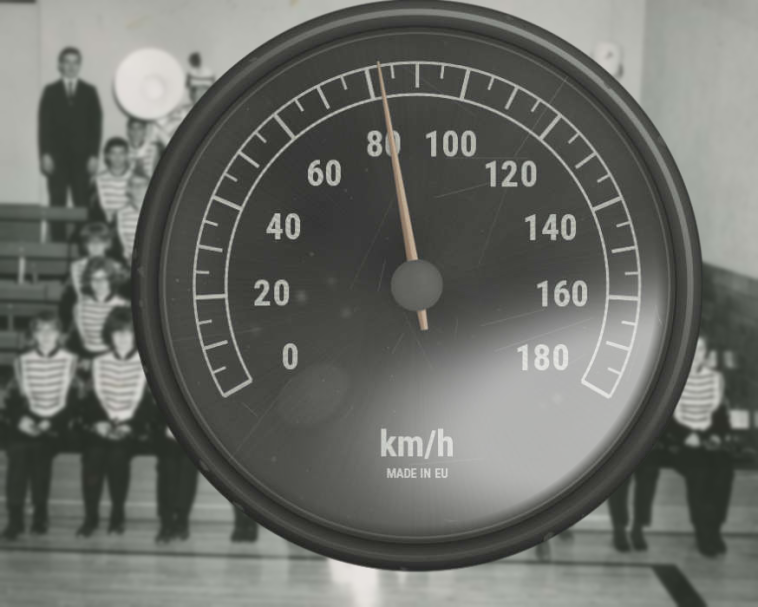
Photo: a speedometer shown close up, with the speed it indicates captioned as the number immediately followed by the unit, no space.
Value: 82.5km/h
